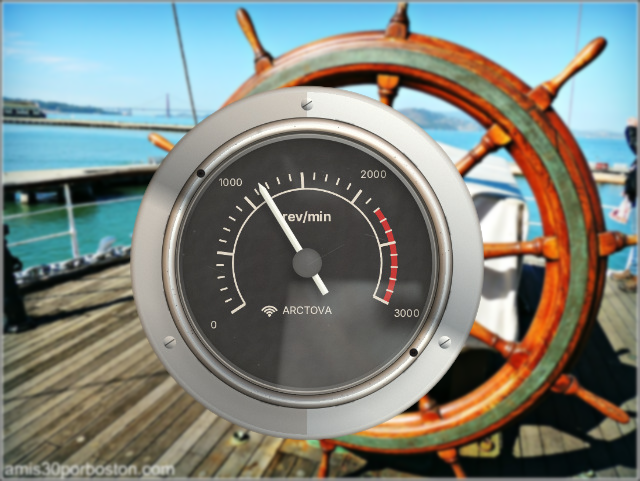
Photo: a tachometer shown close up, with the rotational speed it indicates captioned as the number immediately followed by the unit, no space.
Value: 1150rpm
